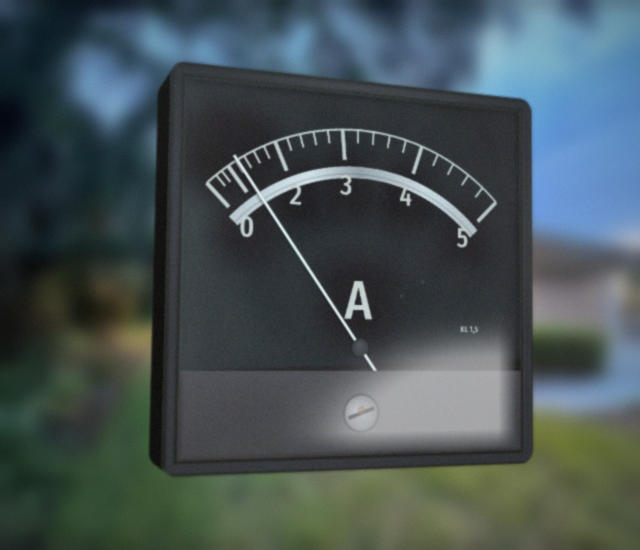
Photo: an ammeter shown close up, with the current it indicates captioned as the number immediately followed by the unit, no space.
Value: 1.2A
